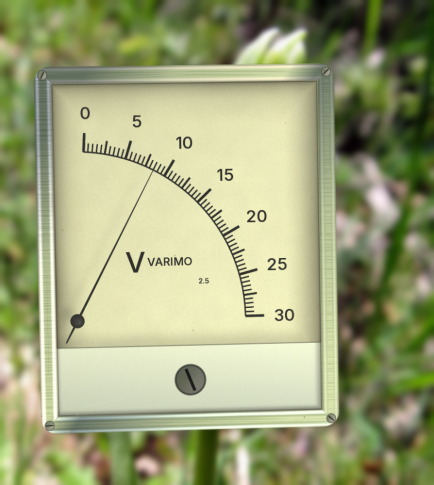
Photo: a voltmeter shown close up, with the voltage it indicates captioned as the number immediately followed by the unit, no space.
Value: 8.5V
